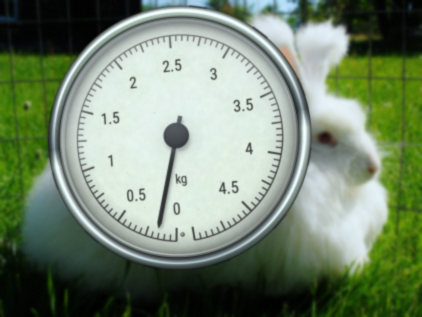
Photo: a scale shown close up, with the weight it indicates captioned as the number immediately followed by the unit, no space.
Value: 0.15kg
